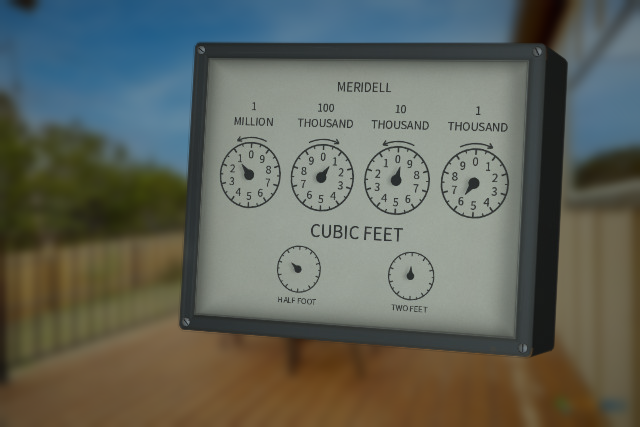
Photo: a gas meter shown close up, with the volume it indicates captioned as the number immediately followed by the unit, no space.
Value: 109600ft³
